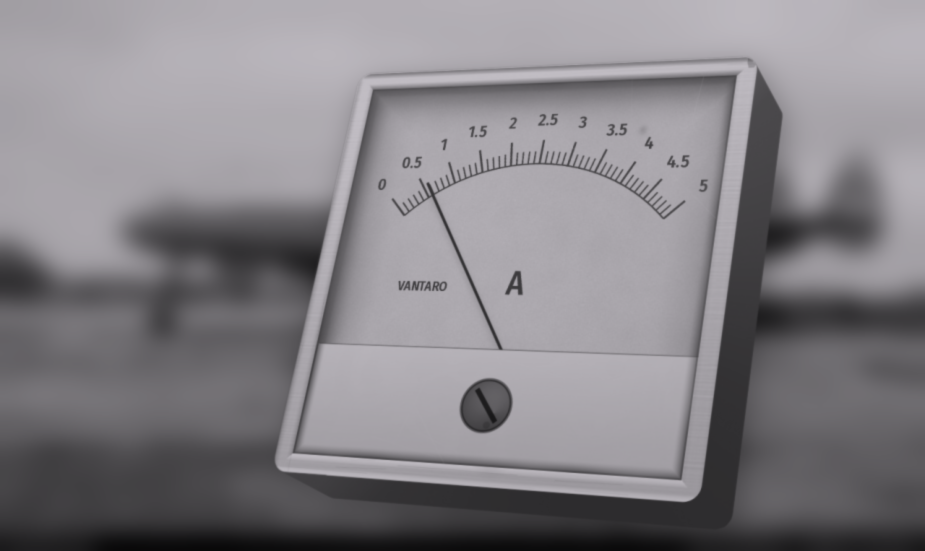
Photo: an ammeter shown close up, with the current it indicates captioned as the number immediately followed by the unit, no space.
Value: 0.6A
